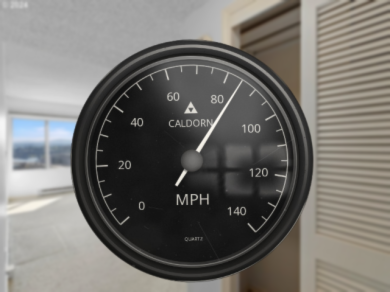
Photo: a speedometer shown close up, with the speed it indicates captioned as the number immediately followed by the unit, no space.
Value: 85mph
